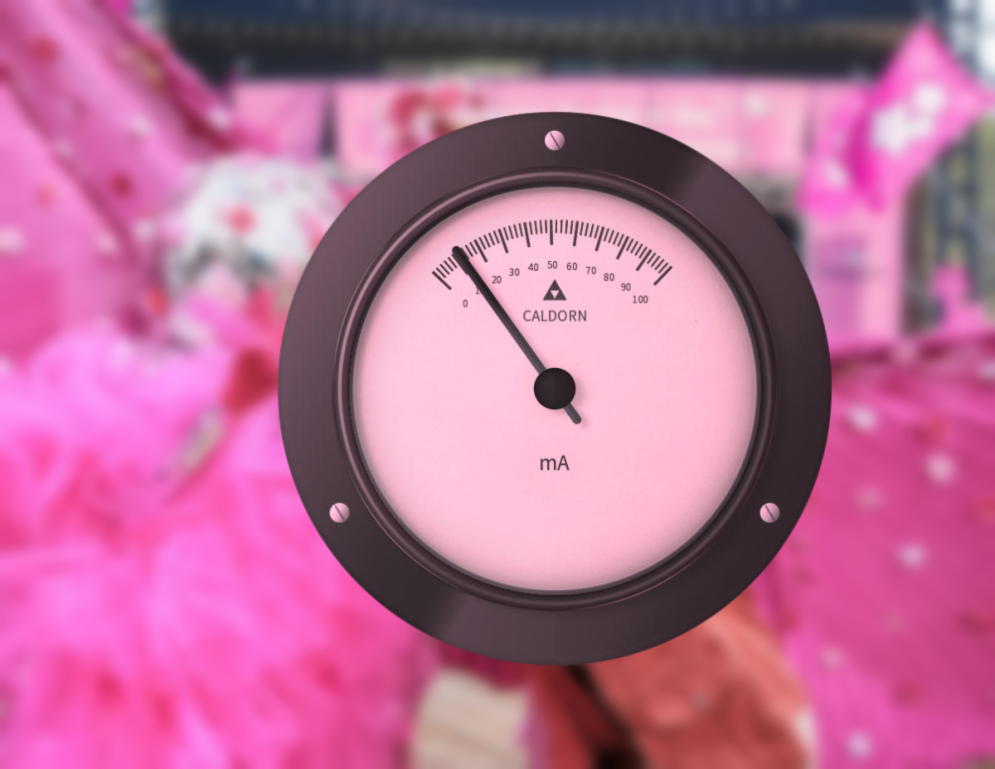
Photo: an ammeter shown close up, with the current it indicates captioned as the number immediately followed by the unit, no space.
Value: 12mA
